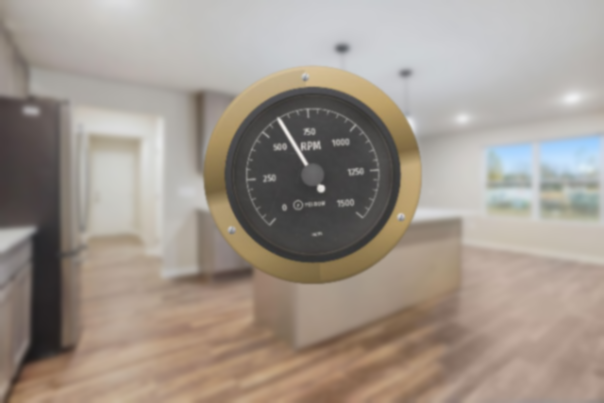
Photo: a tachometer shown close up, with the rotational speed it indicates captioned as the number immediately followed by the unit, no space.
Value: 600rpm
